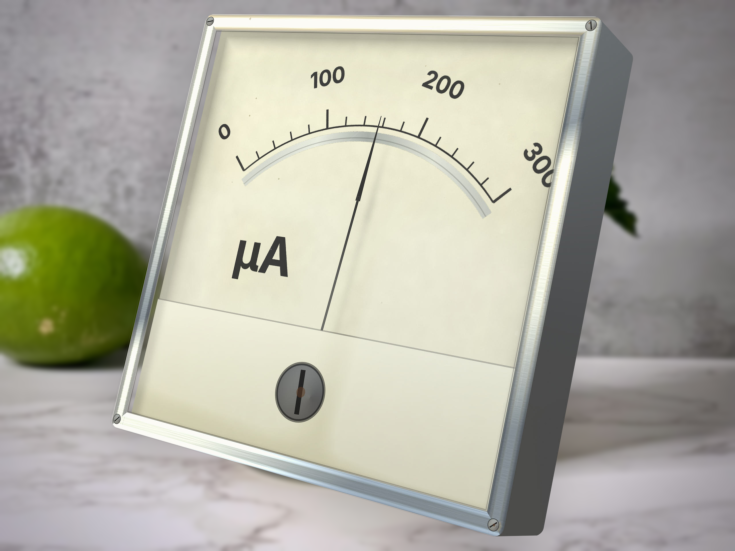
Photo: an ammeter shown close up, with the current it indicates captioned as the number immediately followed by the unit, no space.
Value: 160µA
